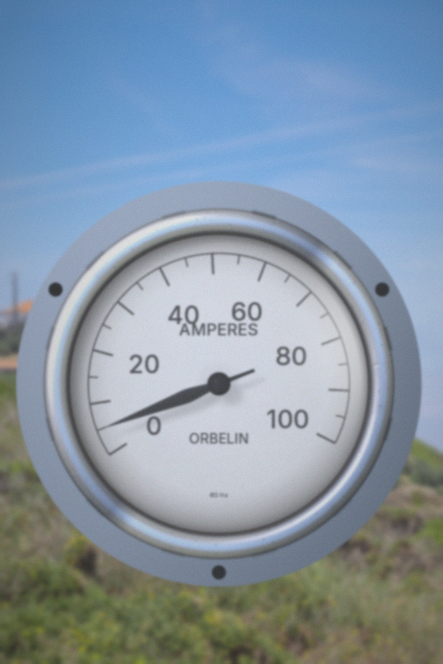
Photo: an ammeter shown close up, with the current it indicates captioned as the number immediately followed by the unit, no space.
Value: 5A
